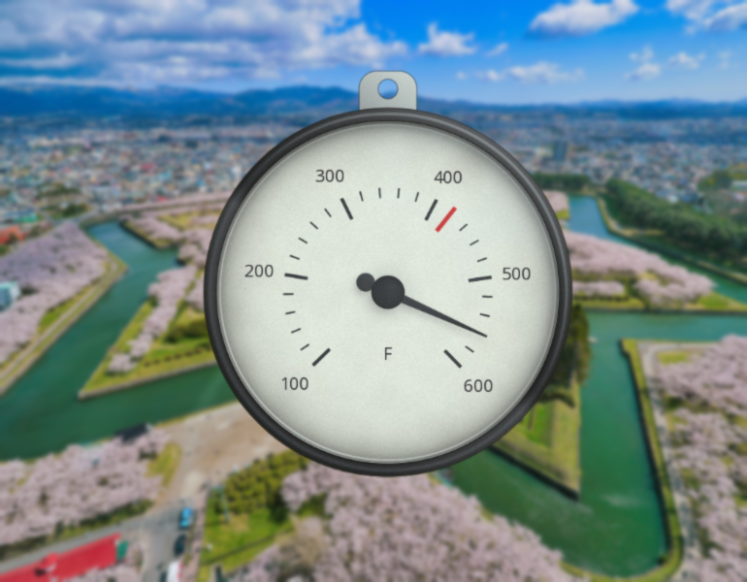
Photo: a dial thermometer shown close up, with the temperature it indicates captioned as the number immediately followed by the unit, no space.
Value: 560°F
